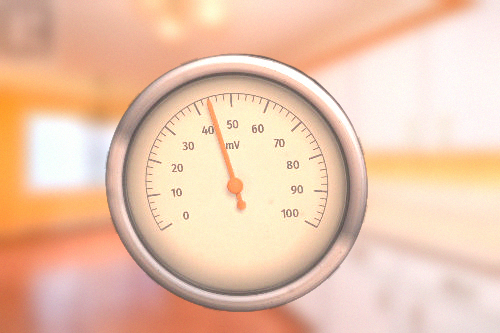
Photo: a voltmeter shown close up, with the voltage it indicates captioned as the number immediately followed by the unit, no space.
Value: 44mV
